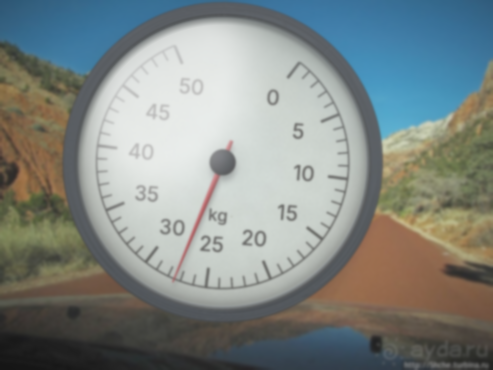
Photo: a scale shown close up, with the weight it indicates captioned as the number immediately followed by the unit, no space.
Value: 27.5kg
